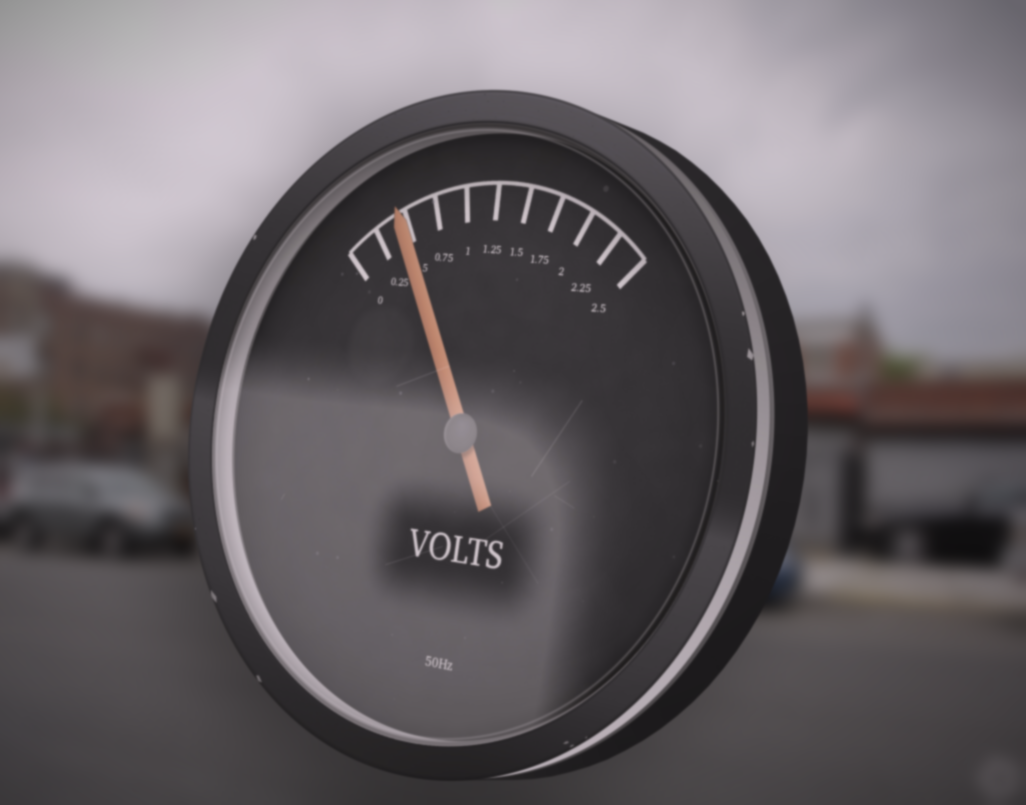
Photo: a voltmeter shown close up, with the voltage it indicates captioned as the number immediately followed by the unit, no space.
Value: 0.5V
